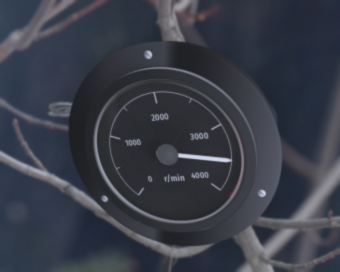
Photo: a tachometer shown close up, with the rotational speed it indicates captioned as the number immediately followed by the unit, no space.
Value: 3500rpm
